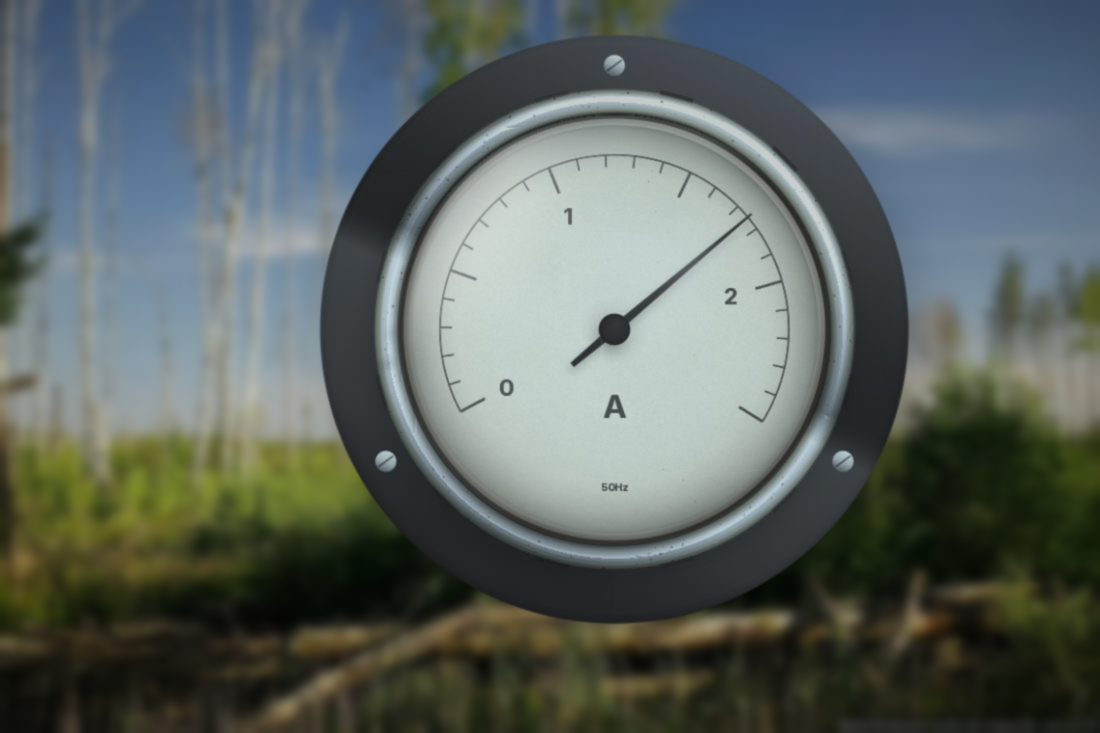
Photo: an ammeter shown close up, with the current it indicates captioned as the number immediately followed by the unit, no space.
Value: 1.75A
